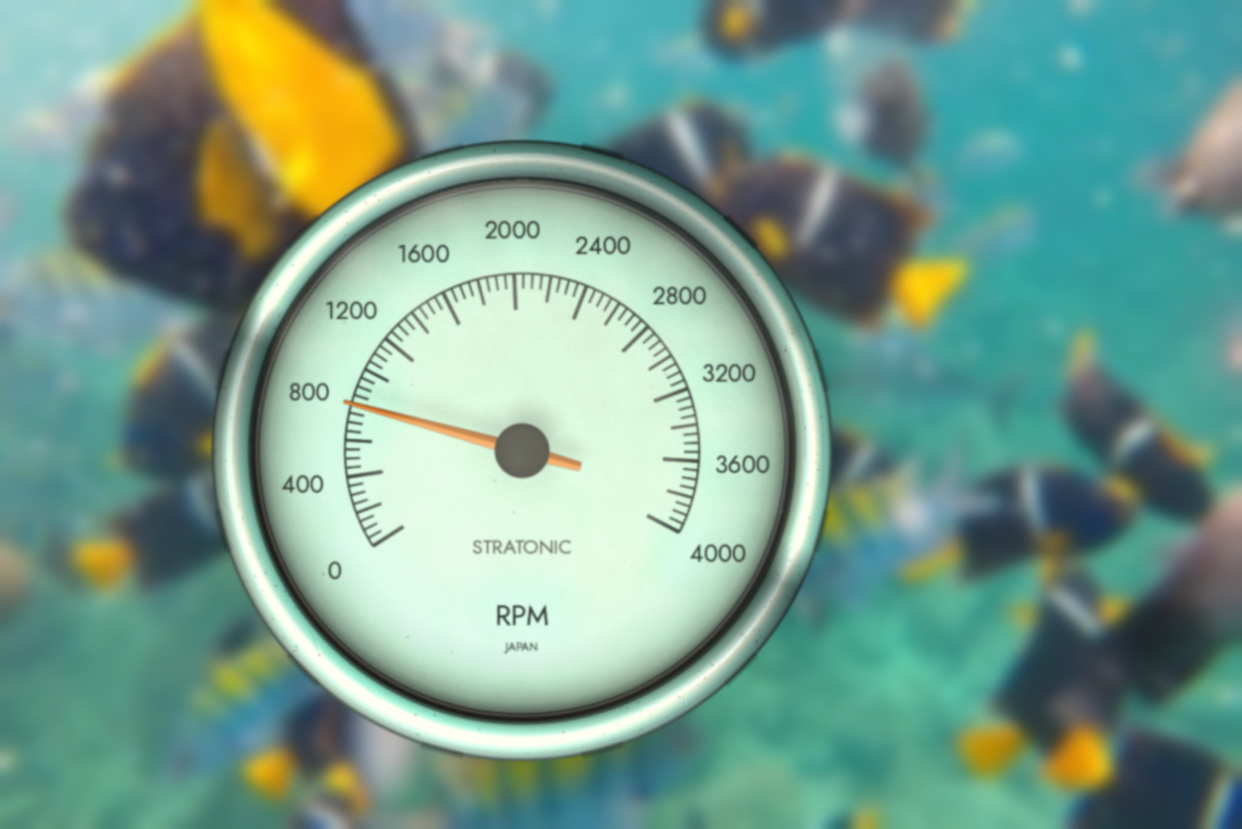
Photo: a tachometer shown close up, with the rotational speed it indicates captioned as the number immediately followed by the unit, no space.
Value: 800rpm
